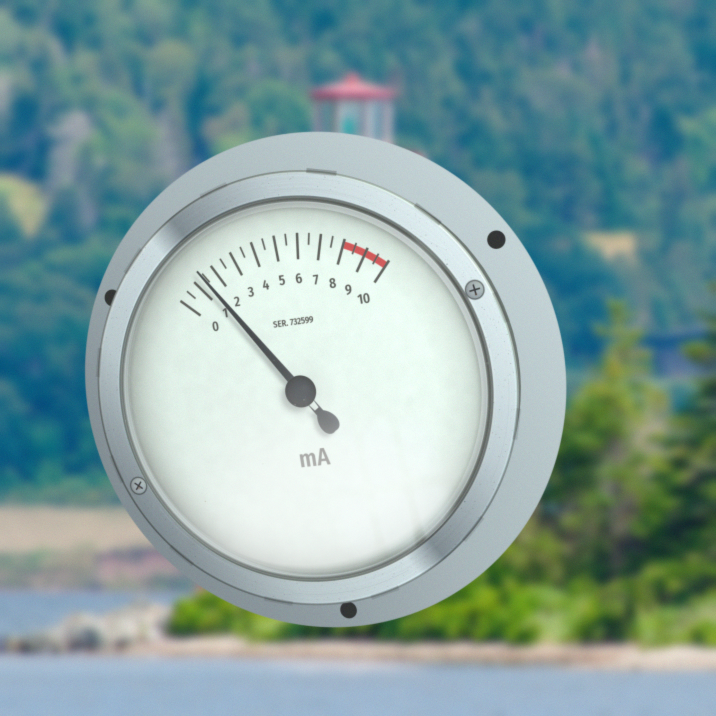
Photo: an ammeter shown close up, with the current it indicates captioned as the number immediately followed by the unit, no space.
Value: 1.5mA
